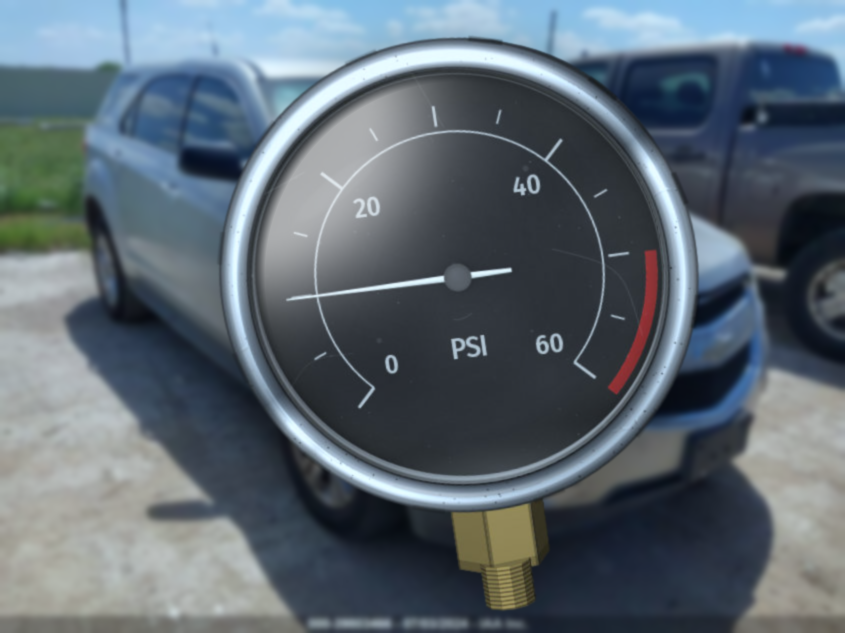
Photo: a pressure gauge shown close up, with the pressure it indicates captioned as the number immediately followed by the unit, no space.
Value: 10psi
